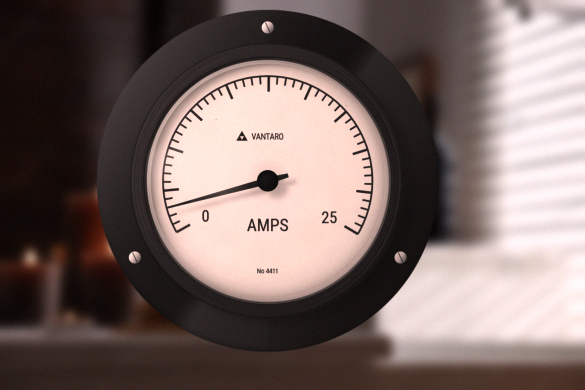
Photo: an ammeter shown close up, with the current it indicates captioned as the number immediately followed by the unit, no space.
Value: 1.5A
